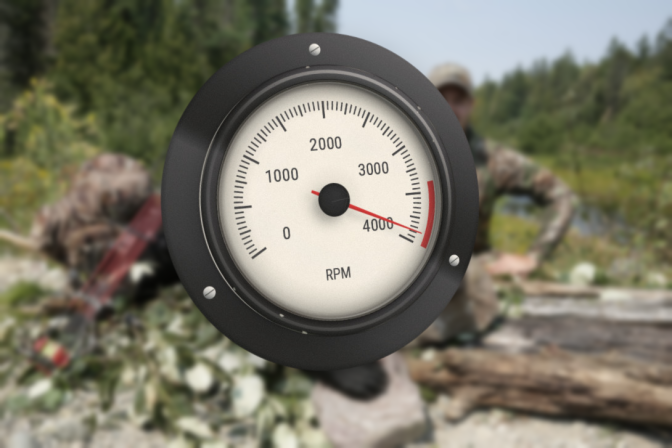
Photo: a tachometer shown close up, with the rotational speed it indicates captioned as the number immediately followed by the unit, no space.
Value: 3900rpm
